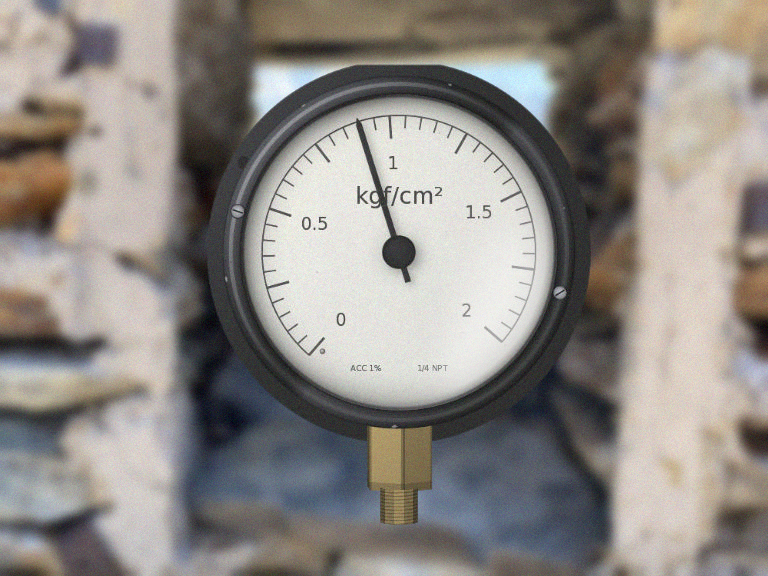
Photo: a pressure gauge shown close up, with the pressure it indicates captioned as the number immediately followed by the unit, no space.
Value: 0.9kg/cm²
